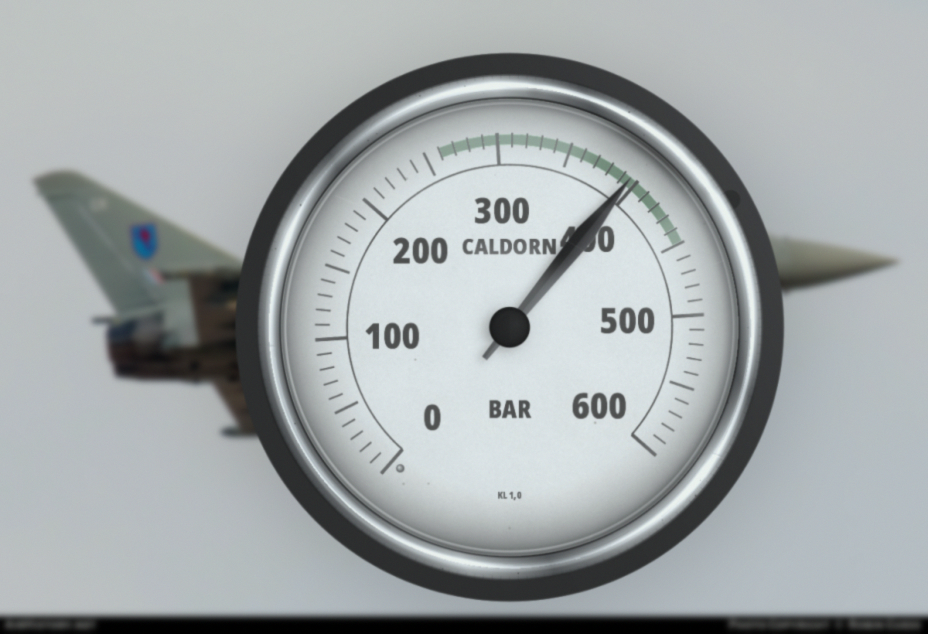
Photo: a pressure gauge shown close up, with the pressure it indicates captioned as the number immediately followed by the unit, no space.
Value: 395bar
